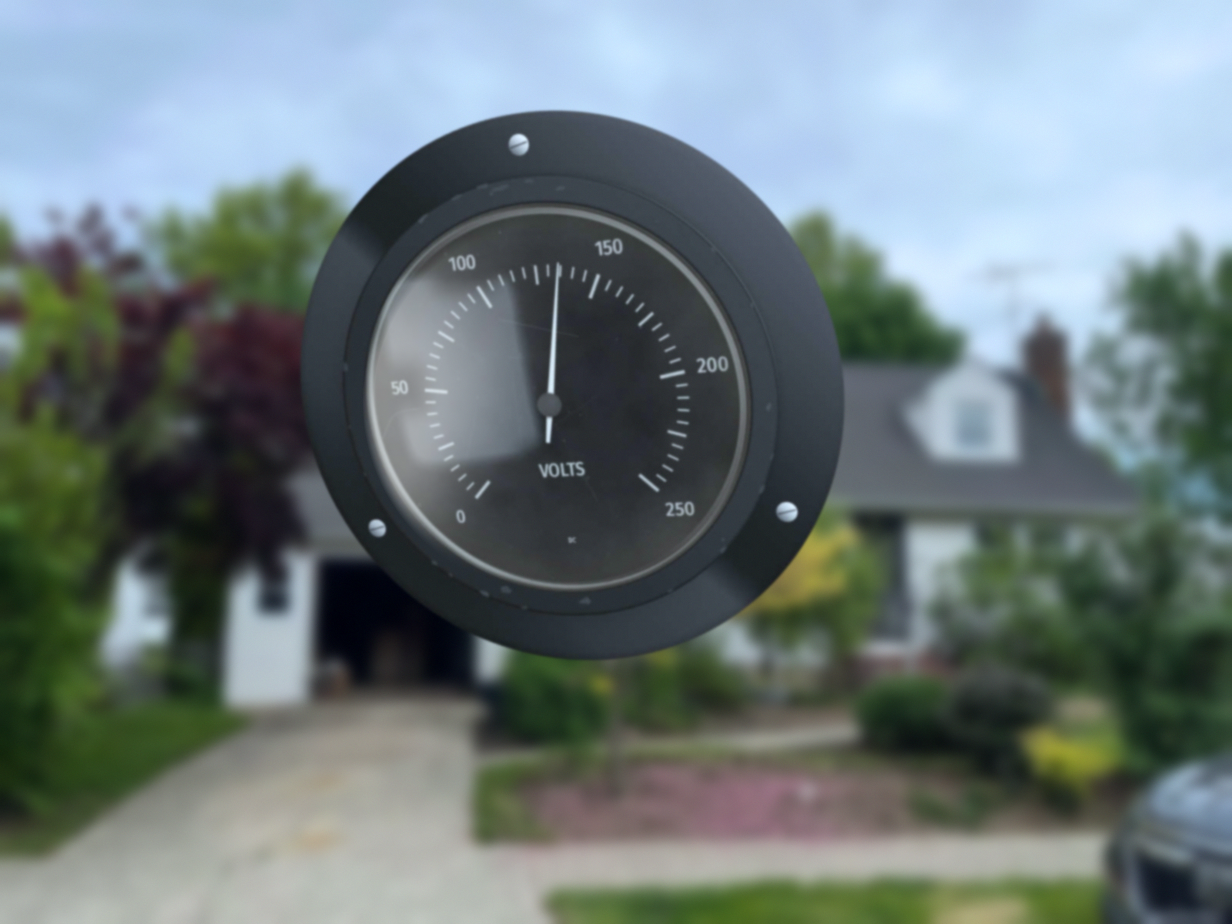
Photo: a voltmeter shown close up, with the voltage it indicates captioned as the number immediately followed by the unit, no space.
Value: 135V
